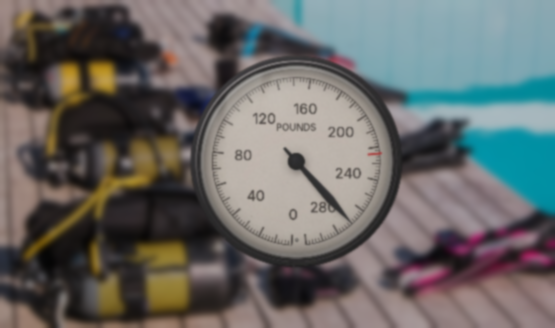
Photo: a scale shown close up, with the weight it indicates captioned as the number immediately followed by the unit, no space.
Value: 270lb
